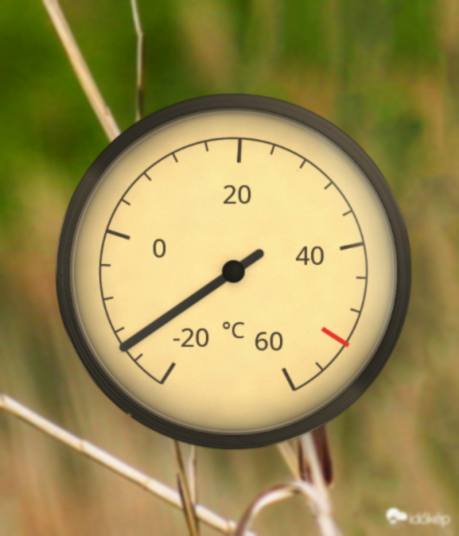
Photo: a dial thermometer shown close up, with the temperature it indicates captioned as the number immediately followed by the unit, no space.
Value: -14°C
